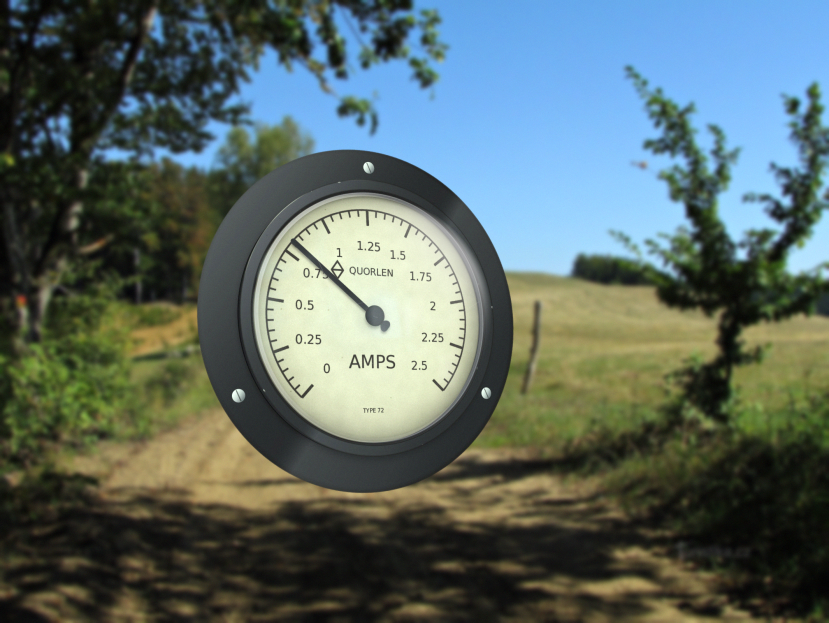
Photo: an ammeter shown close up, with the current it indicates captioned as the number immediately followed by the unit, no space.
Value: 0.8A
